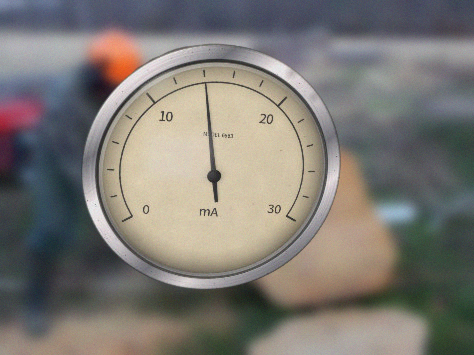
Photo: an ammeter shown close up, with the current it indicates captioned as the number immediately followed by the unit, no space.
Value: 14mA
